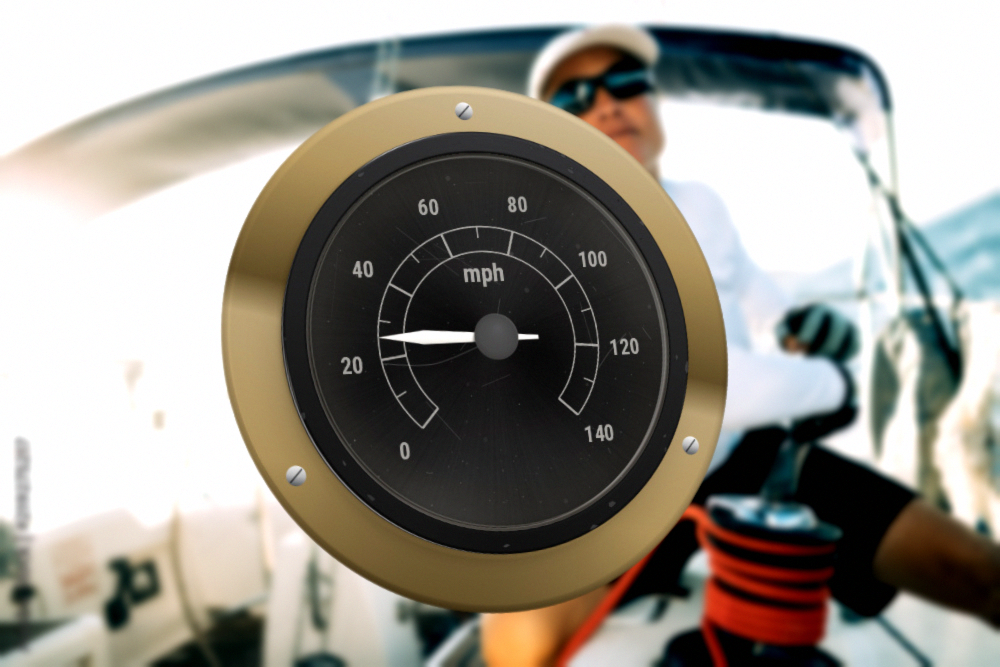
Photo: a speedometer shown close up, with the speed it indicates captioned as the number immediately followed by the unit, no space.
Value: 25mph
